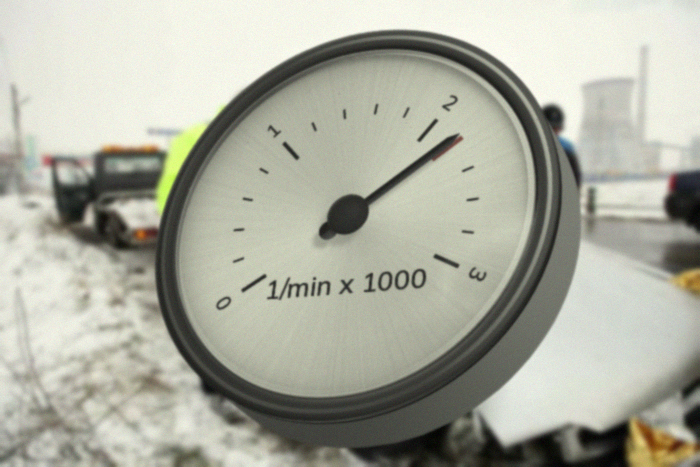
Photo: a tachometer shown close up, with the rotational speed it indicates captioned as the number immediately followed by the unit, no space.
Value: 2200rpm
